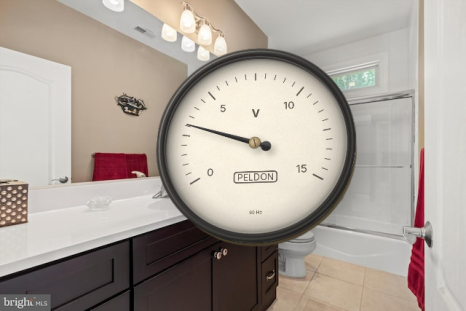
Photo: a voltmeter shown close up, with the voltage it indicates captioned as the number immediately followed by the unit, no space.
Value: 3V
